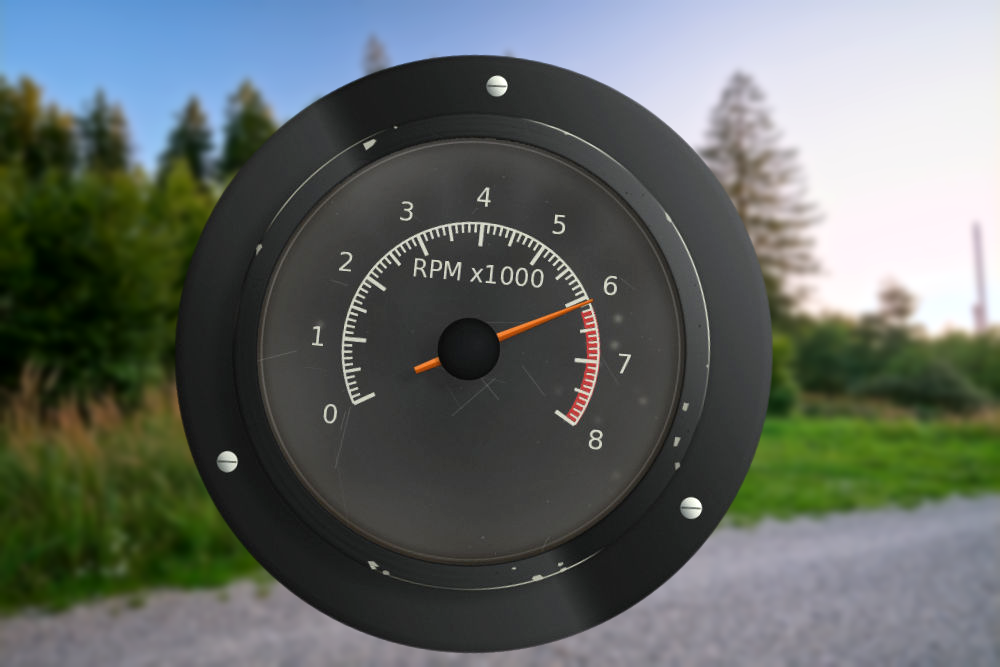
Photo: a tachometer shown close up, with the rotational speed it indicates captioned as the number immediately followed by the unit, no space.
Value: 6100rpm
